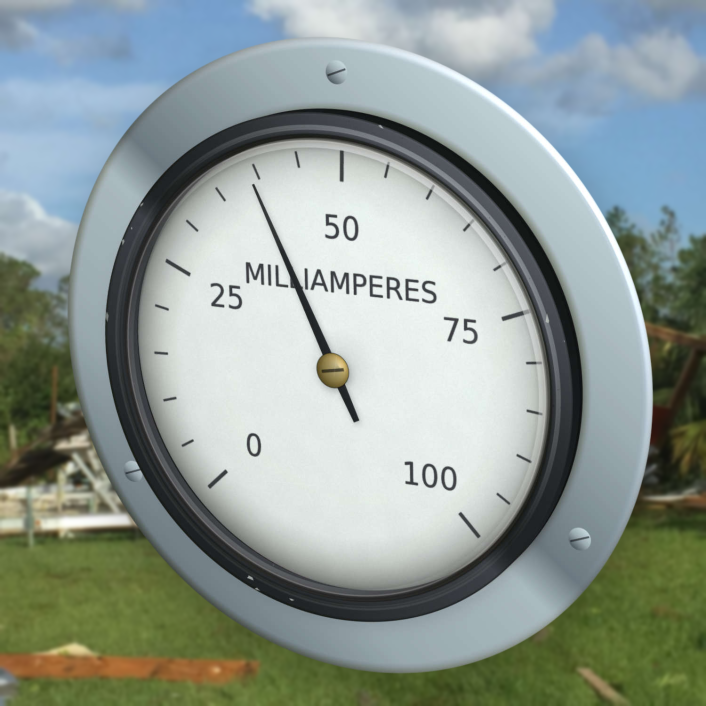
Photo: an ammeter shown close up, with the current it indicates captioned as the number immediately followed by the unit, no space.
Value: 40mA
